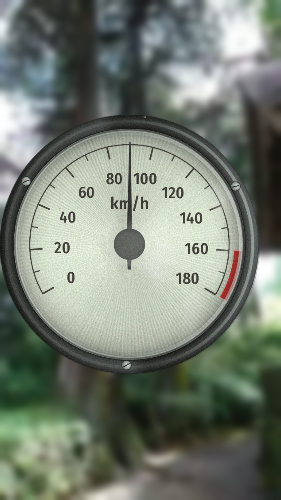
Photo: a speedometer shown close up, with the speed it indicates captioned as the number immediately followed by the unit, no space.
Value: 90km/h
